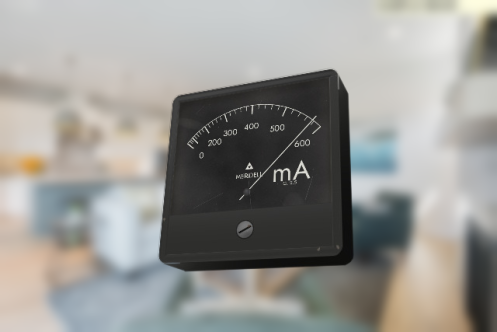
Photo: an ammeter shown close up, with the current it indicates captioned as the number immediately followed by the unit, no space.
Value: 580mA
